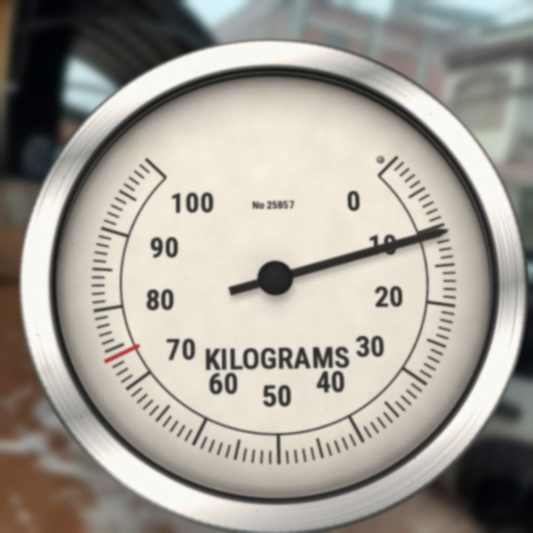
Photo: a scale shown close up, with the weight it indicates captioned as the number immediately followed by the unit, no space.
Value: 11kg
